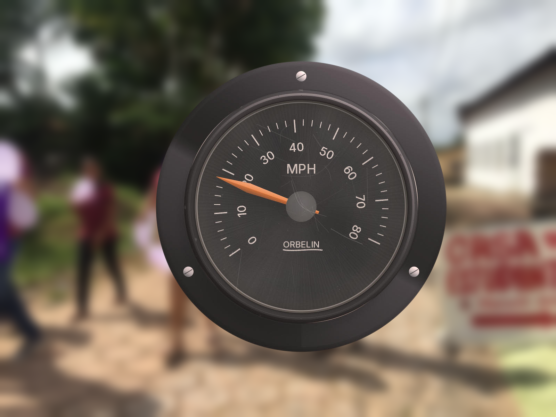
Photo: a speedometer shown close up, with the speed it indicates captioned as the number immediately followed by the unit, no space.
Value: 18mph
